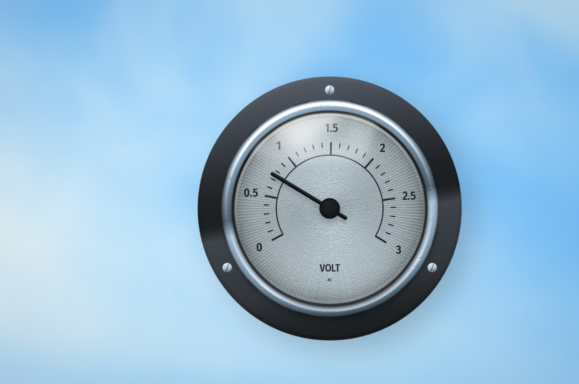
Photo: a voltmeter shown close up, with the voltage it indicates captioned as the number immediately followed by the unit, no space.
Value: 0.75V
